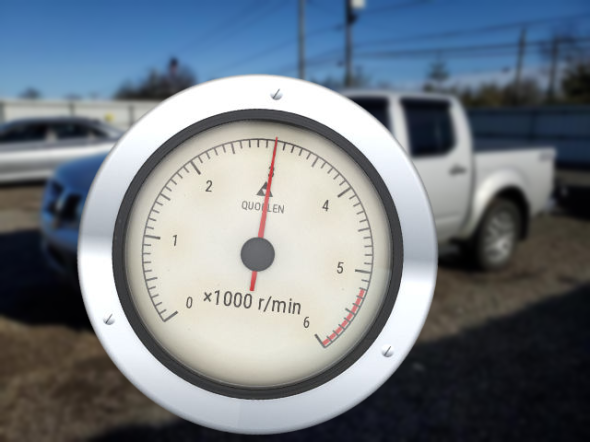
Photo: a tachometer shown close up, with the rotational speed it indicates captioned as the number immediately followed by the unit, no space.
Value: 3000rpm
